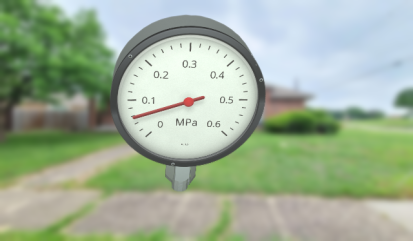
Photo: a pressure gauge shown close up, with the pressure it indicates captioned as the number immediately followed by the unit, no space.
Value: 0.06MPa
